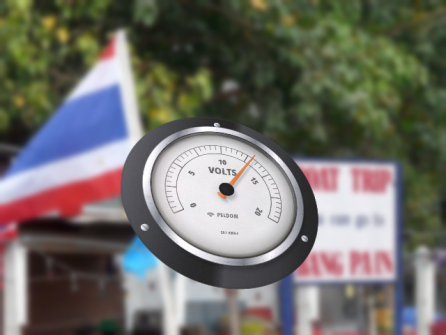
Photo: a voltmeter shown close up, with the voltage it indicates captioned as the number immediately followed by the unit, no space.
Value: 13V
